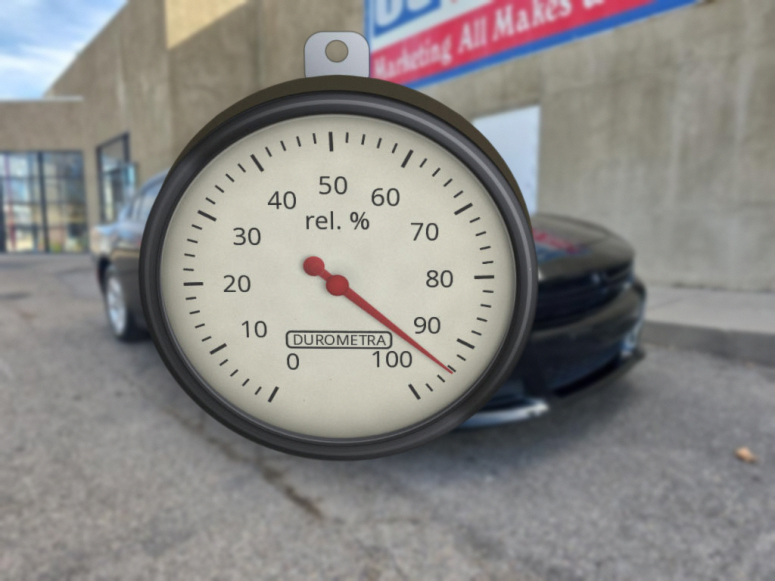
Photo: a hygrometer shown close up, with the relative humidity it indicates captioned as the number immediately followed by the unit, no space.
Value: 94%
